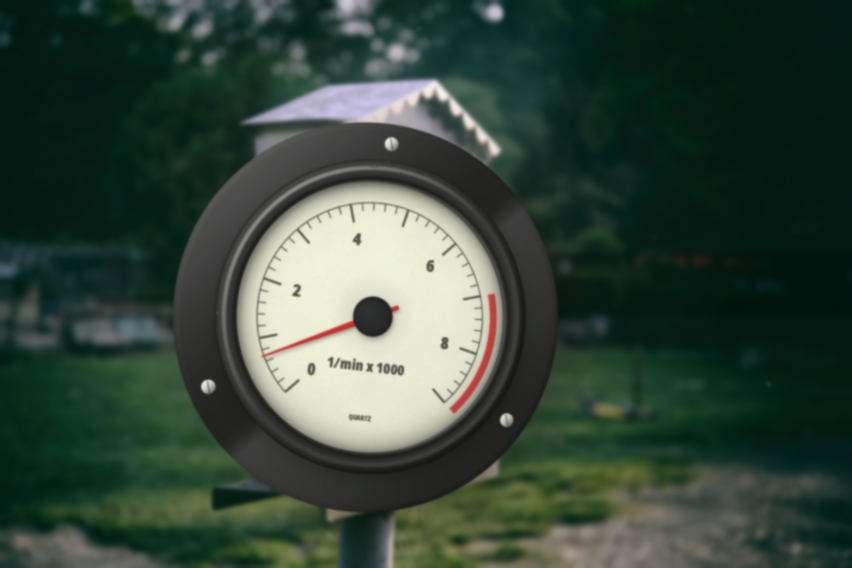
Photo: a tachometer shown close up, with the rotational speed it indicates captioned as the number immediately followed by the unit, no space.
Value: 700rpm
